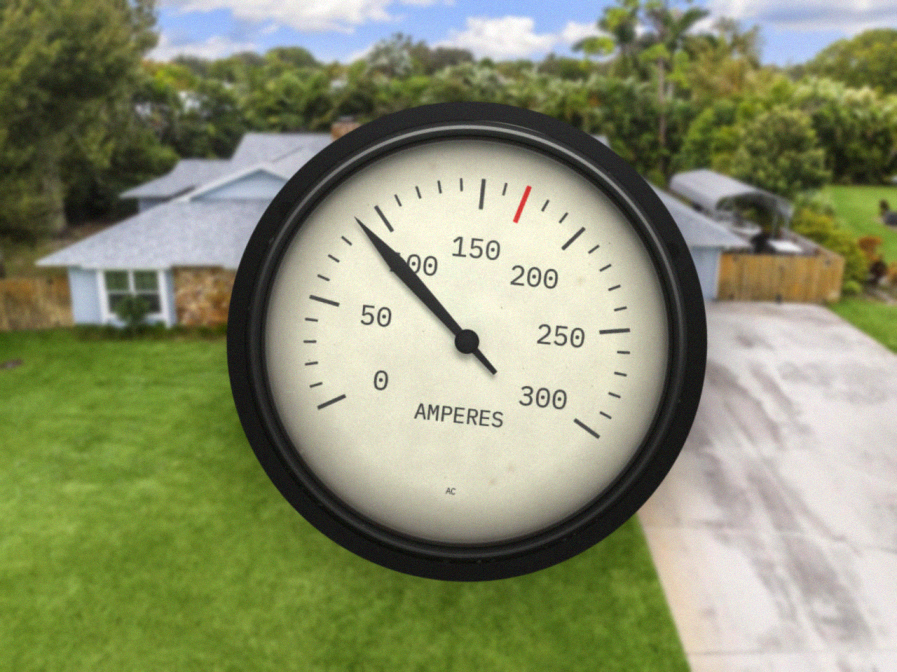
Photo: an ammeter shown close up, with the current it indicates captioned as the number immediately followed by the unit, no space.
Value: 90A
